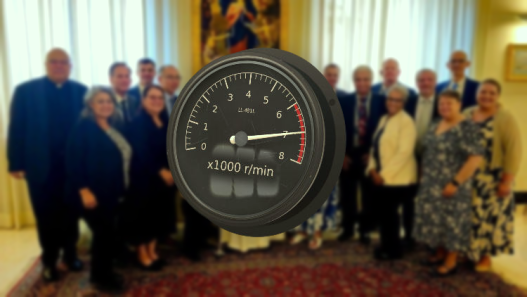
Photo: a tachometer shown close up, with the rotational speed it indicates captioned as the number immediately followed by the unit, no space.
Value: 7000rpm
